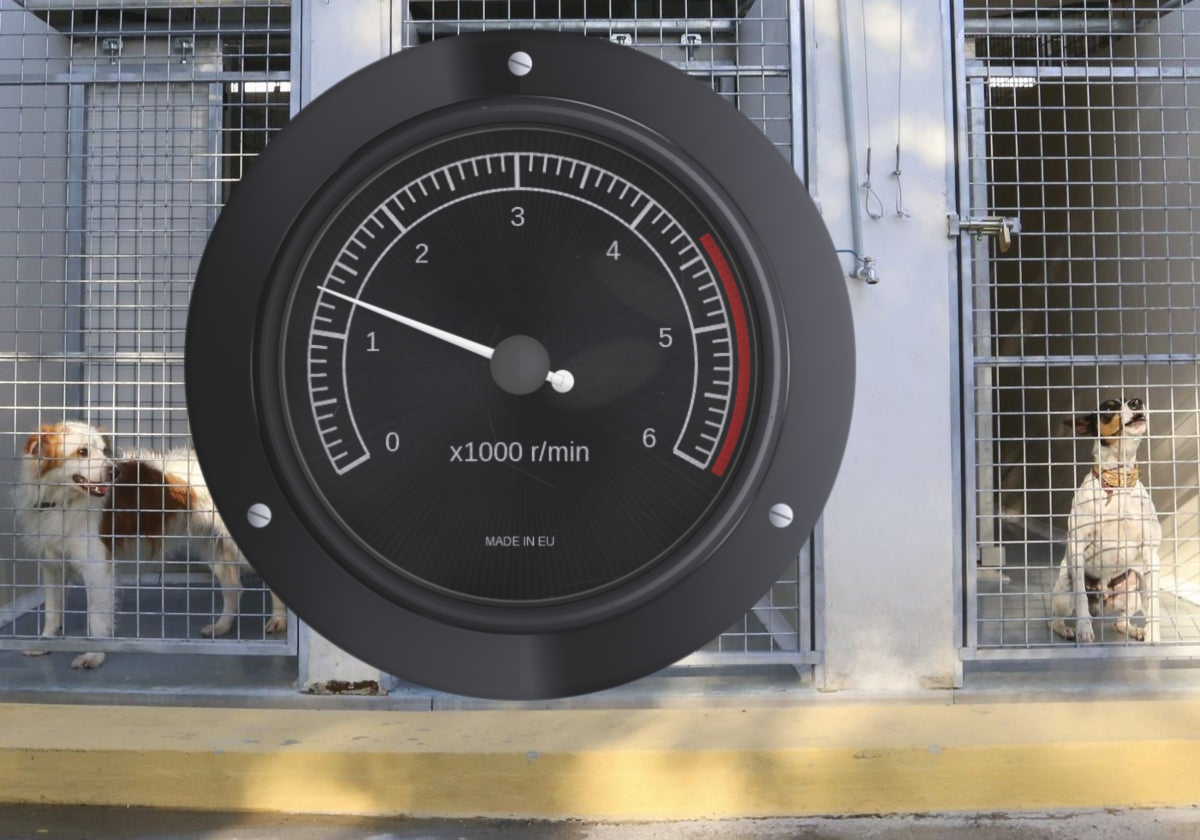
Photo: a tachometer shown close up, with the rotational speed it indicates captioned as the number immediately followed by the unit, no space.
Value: 1300rpm
